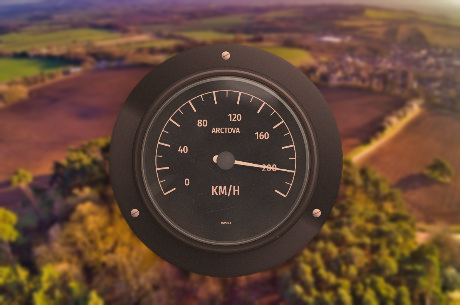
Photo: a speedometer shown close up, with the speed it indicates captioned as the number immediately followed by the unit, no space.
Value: 200km/h
